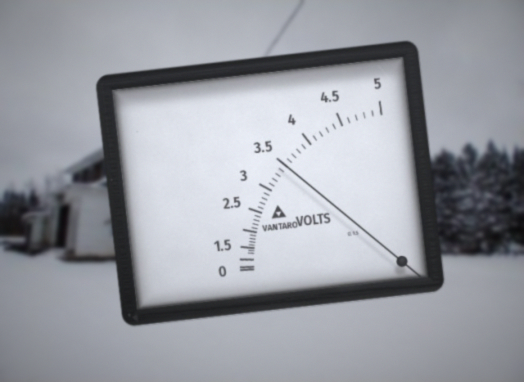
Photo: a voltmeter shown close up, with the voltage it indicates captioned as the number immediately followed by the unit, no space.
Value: 3.5V
